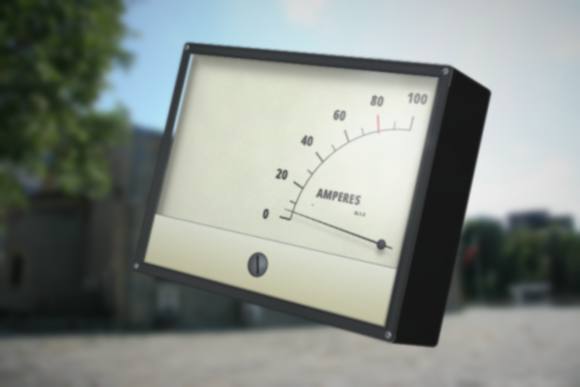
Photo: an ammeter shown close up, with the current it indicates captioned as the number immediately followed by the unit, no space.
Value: 5A
